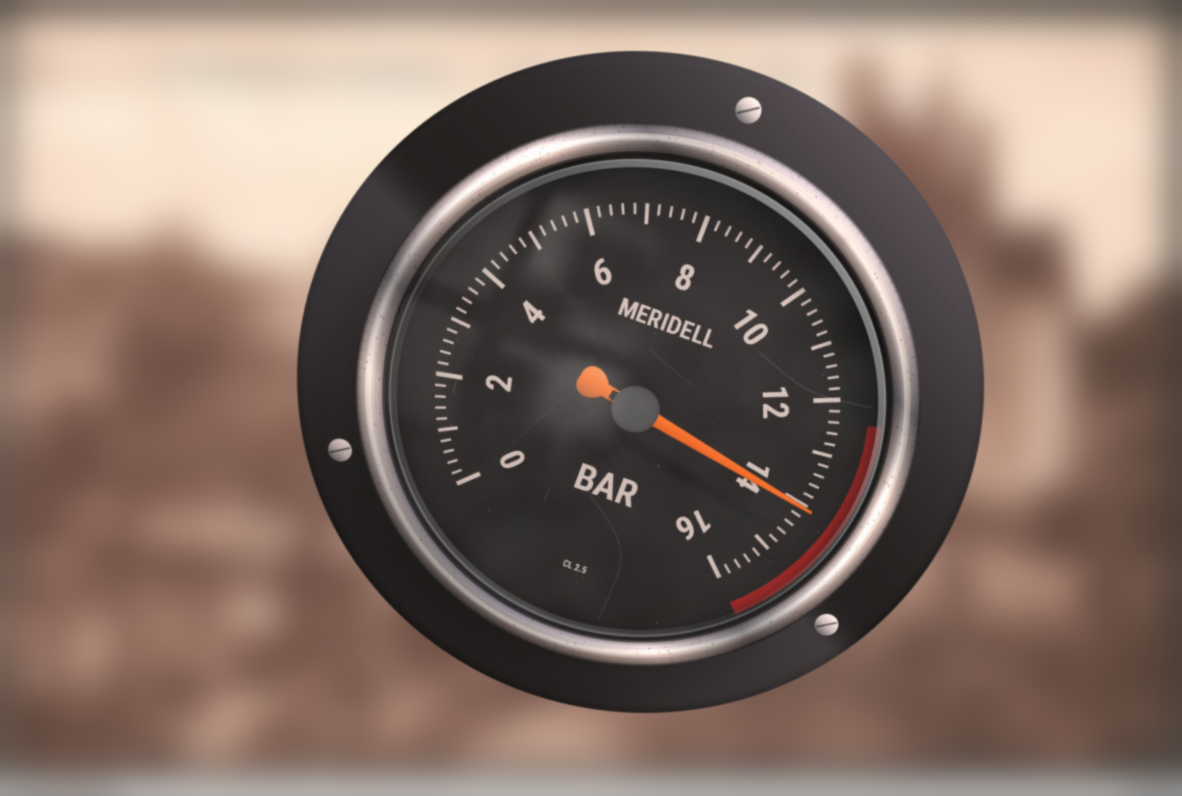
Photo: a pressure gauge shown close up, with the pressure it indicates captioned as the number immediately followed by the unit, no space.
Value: 14bar
